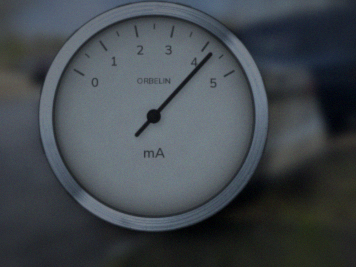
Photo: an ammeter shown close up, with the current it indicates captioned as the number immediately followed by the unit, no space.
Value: 4.25mA
